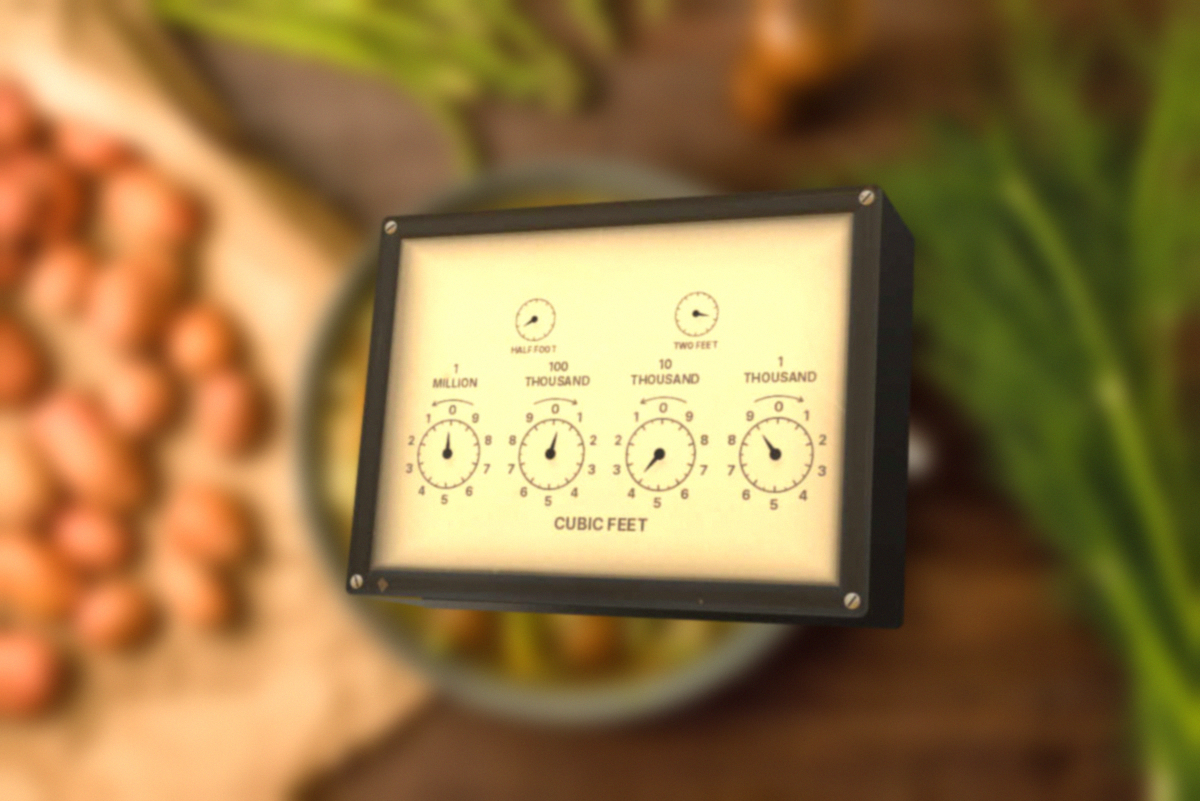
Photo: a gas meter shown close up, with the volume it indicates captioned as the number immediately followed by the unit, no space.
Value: 3900ft³
